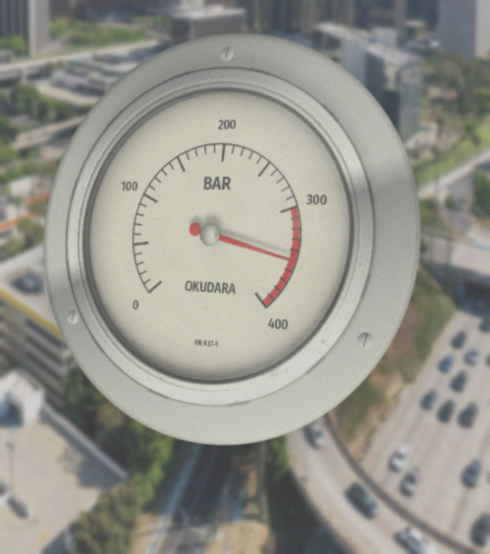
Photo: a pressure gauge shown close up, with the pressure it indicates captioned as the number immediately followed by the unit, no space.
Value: 350bar
